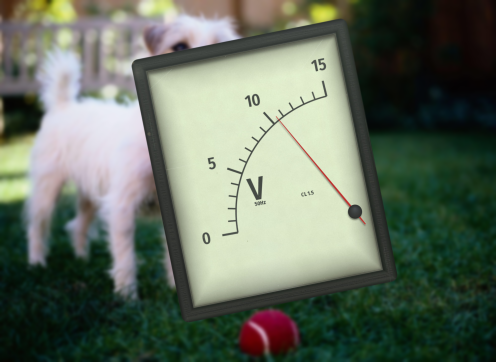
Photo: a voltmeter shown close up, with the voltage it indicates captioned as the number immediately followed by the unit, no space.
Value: 10.5V
